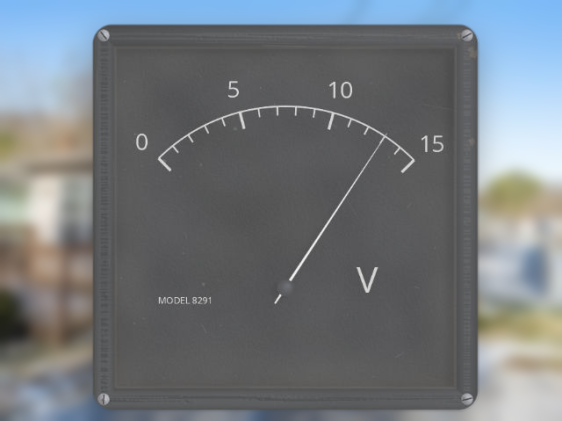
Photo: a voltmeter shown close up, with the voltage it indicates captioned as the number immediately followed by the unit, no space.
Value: 13V
